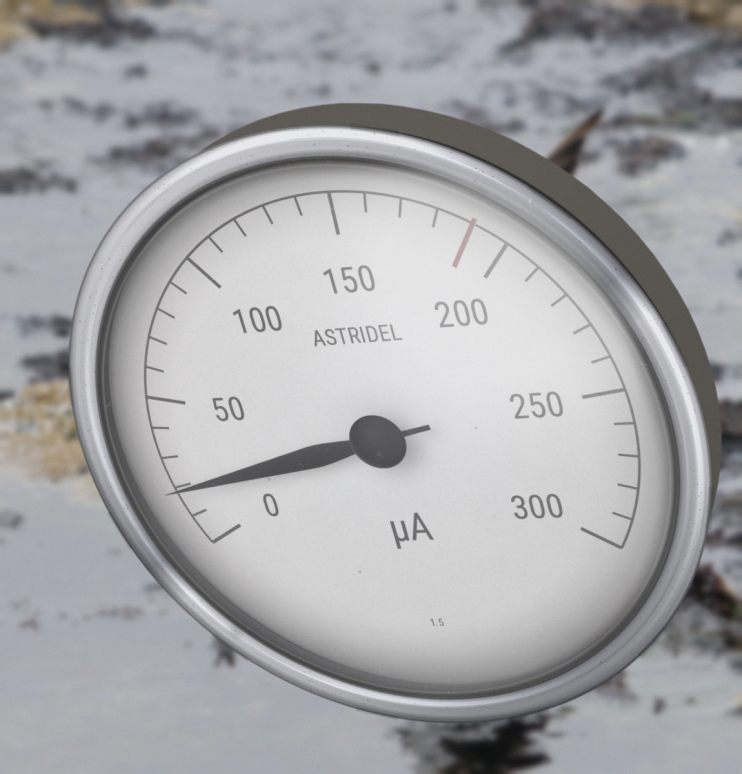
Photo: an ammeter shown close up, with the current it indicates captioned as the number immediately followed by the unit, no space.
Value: 20µA
